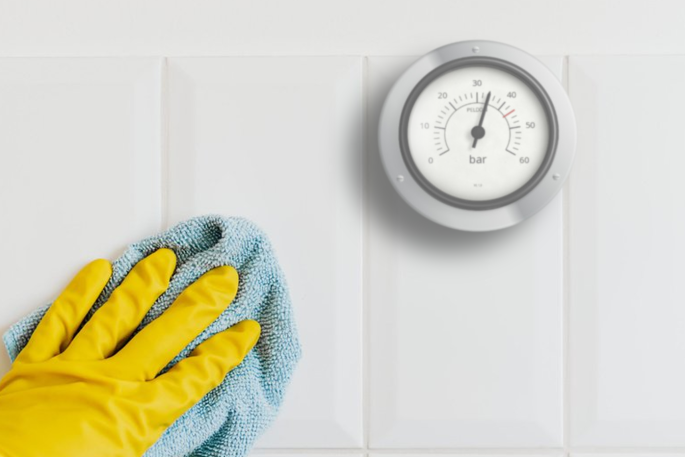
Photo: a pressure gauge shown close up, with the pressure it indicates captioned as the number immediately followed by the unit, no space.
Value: 34bar
